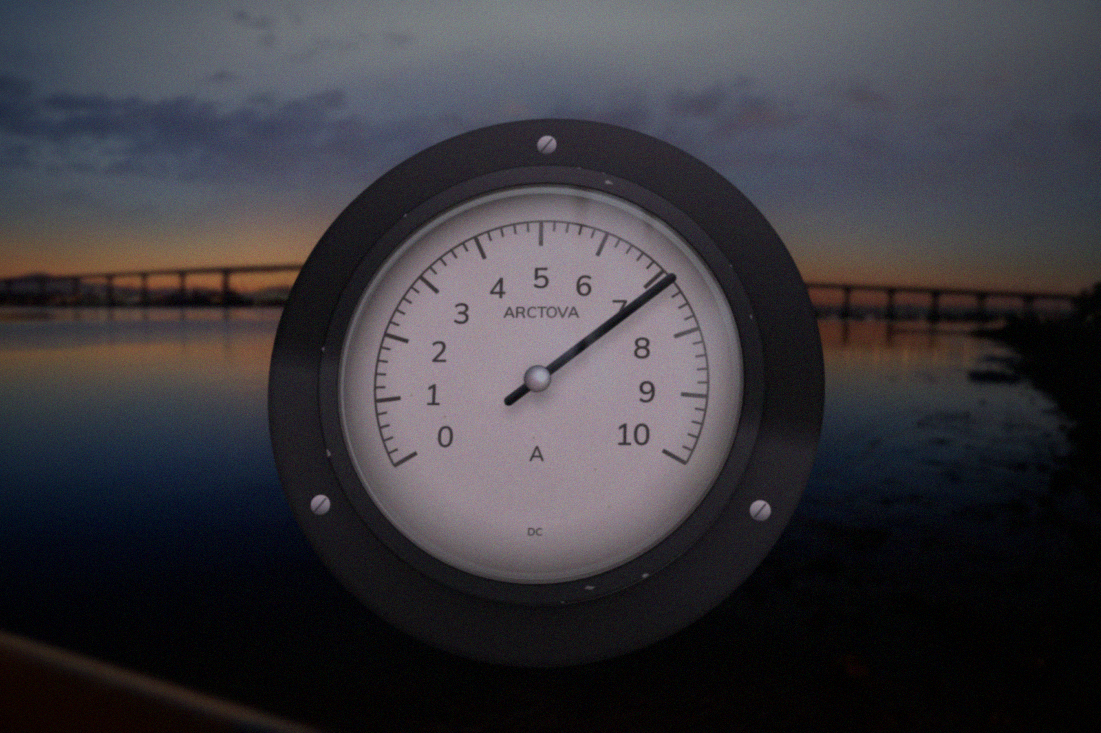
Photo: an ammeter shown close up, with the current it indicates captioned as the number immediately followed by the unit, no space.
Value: 7.2A
